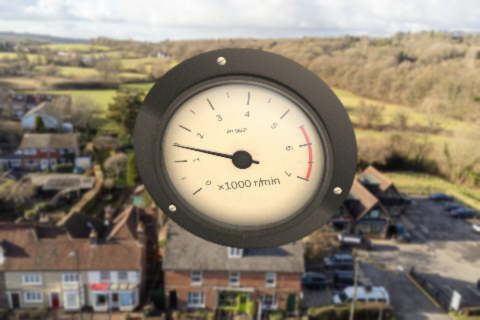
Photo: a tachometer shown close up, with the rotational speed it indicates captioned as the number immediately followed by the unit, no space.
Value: 1500rpm
